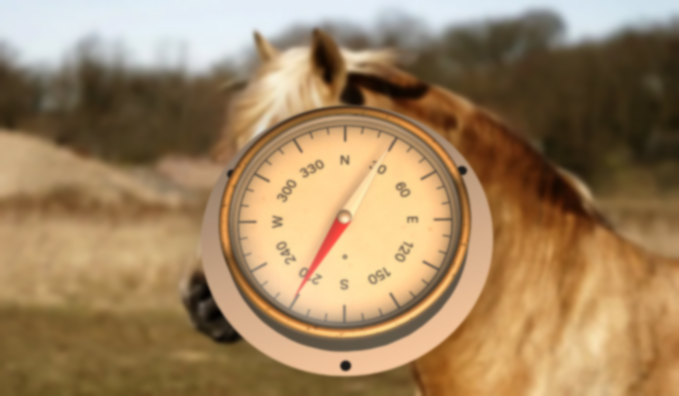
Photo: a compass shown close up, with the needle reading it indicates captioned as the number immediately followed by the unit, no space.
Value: 210°
